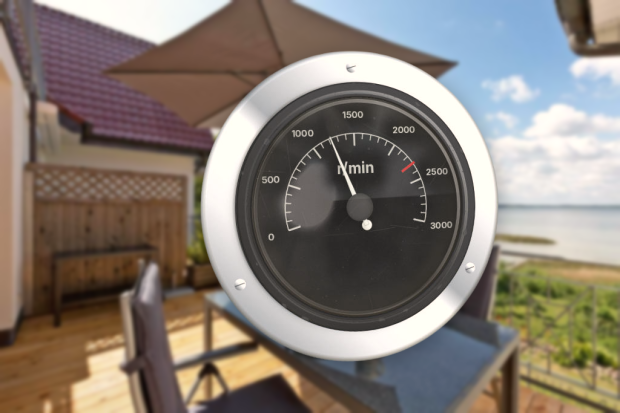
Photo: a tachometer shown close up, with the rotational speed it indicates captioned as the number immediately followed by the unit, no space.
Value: 1200rpm
